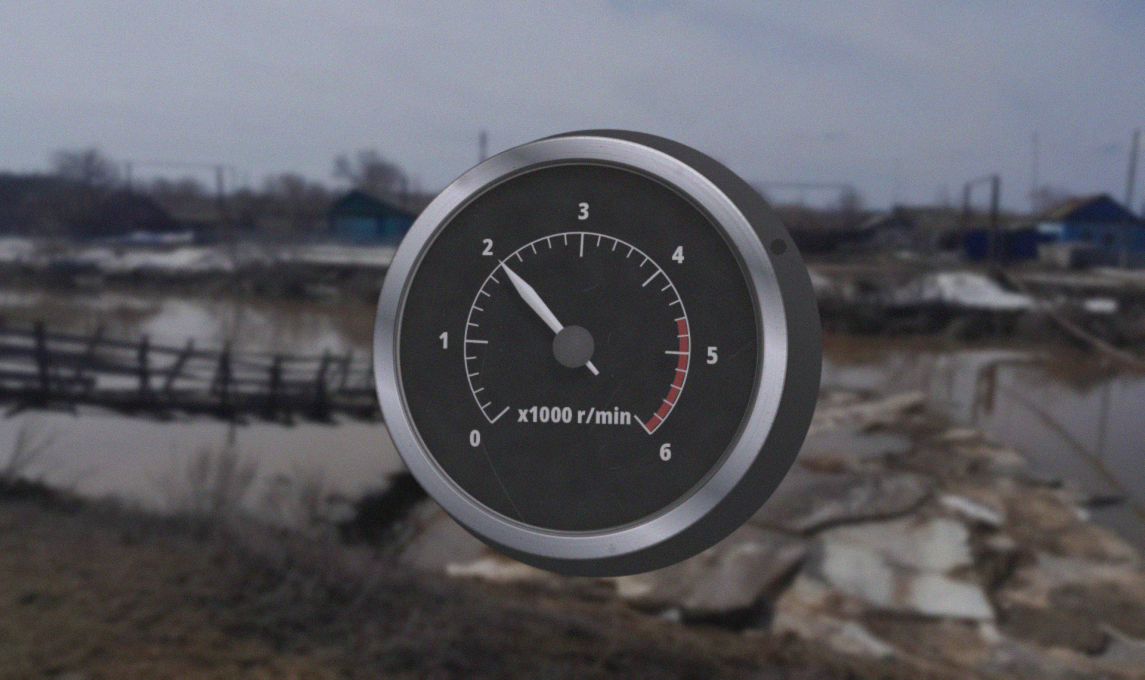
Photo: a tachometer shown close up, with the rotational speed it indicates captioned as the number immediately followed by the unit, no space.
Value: 2000rpm
